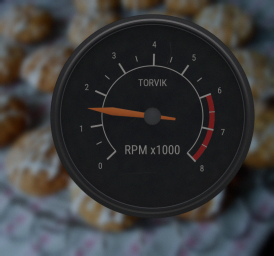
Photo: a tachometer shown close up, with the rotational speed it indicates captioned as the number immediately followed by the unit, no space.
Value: 1500rpm
